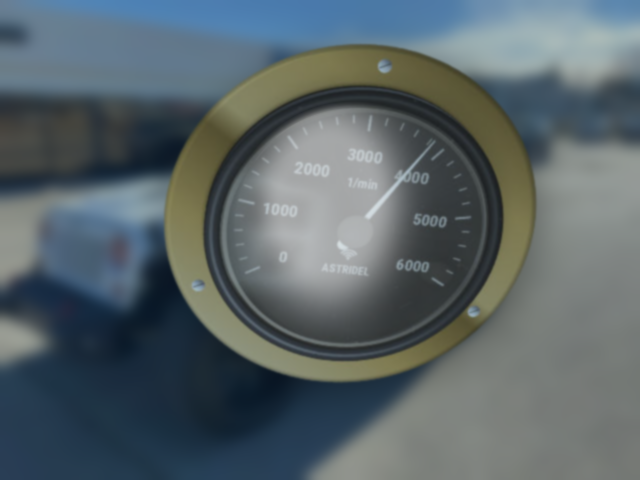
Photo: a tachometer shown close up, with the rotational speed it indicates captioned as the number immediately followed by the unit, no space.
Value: 3800rpm
